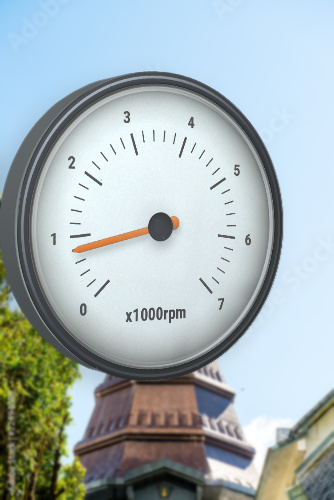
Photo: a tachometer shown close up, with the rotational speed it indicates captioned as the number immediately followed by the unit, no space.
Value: 800rpm
